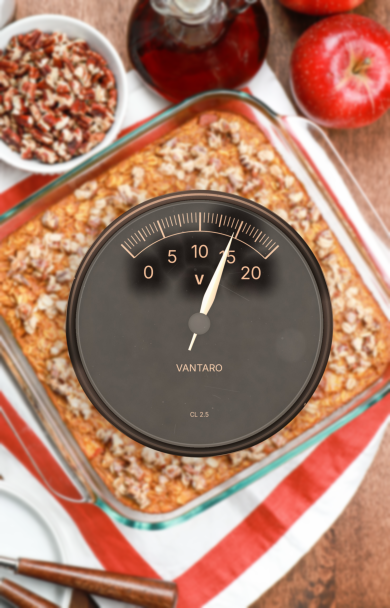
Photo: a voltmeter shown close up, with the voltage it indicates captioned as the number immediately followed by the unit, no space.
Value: 14.5V
